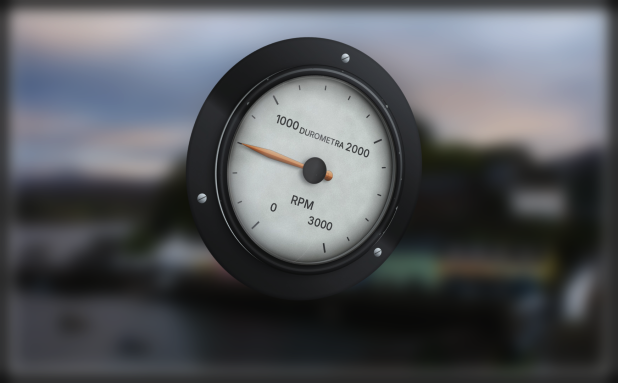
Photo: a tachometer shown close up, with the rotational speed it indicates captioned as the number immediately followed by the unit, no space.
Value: 600rpm
